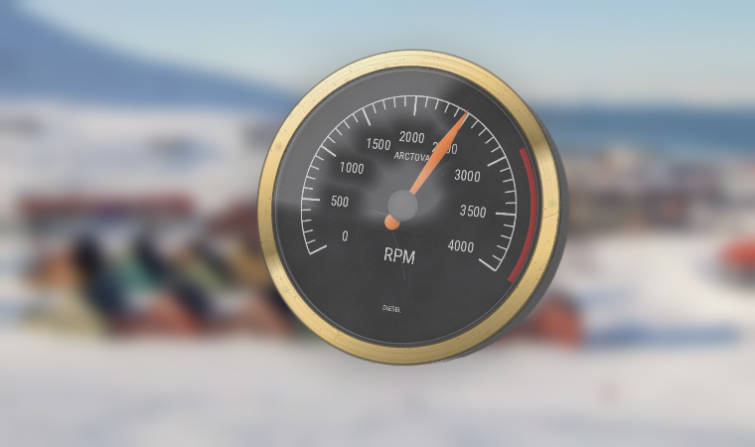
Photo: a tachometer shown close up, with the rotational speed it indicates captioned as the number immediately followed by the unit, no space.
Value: 2500rpm
